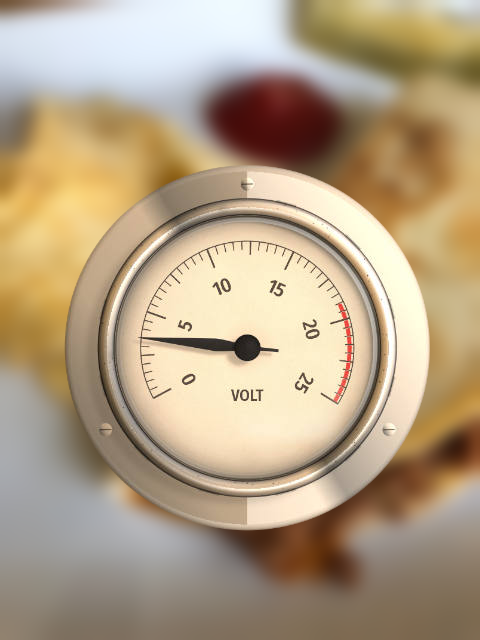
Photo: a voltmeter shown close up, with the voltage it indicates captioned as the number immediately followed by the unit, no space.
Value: 3.5V
